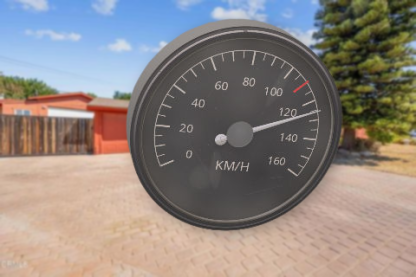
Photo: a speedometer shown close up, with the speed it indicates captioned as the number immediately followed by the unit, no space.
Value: 125km/h
